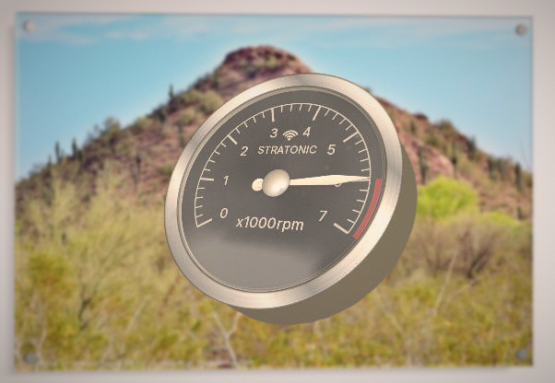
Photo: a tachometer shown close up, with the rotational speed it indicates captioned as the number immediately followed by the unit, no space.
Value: 6000rpm
